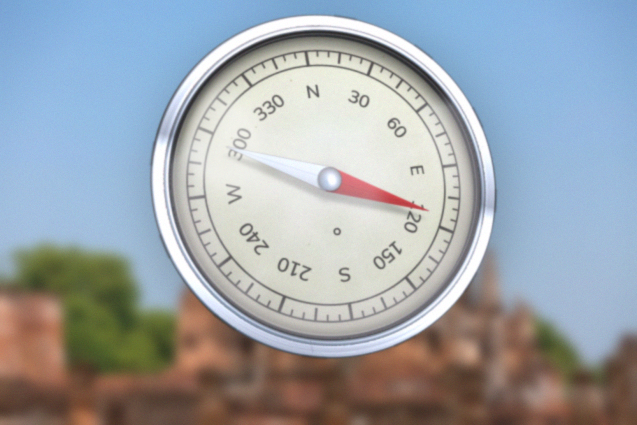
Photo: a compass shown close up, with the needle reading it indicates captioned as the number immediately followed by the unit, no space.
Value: 115°
